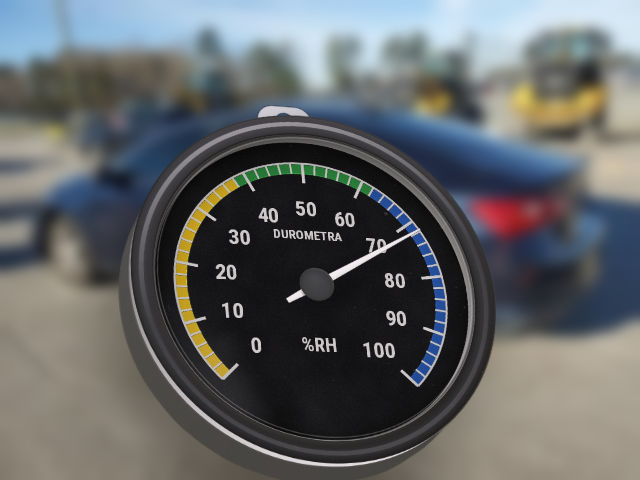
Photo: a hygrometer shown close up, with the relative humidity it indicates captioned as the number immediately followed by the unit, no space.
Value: 72%
